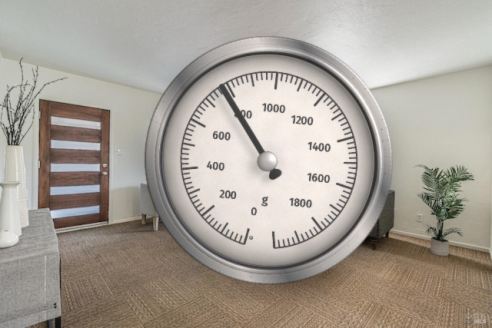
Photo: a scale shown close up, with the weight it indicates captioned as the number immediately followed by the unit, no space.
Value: 780g
